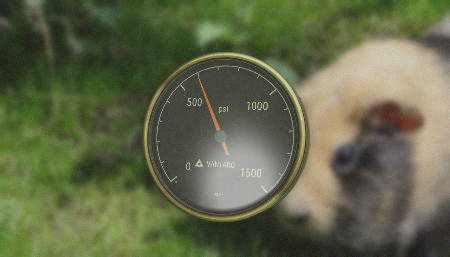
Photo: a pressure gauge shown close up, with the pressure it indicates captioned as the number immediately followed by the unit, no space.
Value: 600psi
